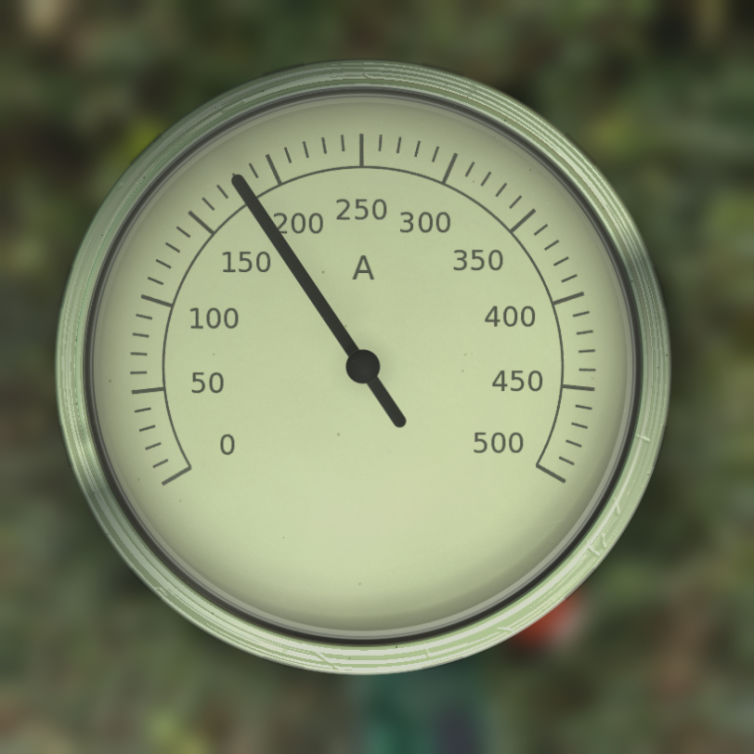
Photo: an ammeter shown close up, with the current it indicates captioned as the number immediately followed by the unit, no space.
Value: 180A
